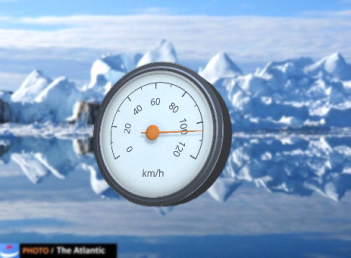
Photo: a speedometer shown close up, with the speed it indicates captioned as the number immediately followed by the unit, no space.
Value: 105km/h
